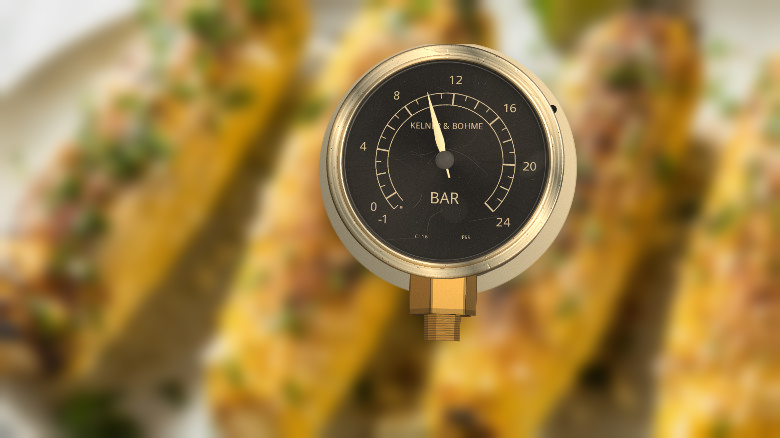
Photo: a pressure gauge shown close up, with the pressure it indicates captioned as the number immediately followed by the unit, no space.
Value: 10bar
